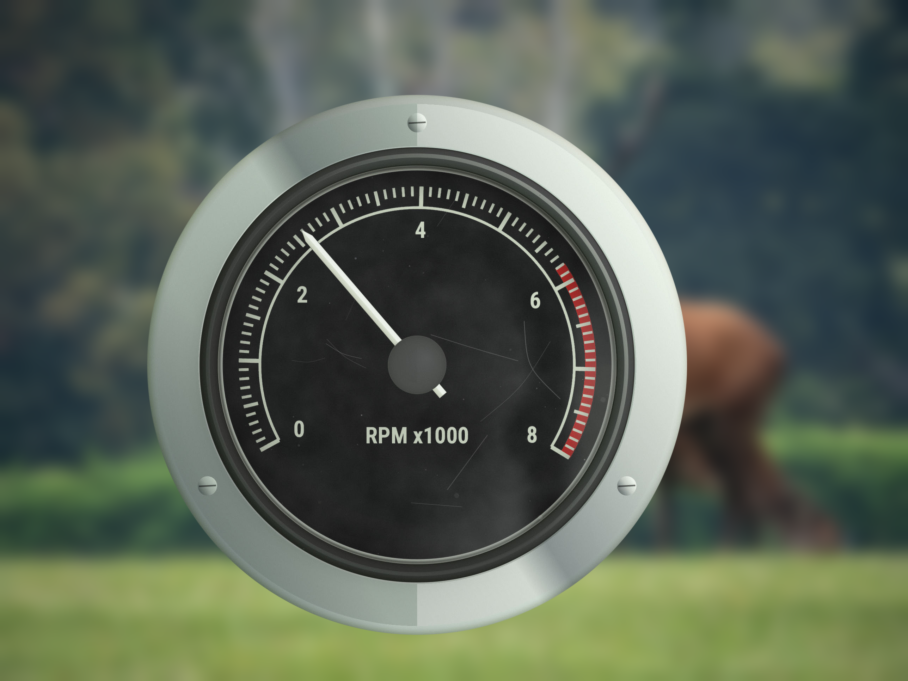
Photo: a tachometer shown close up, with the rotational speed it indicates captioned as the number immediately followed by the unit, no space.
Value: 2600rpm
